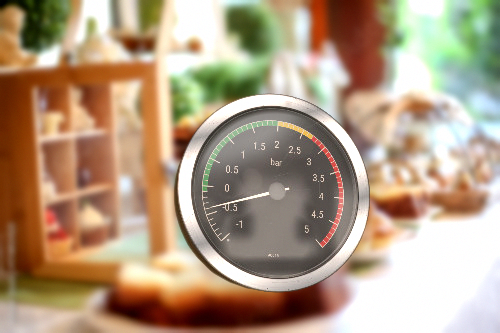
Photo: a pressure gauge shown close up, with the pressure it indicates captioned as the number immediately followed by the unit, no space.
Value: -0.4bar
